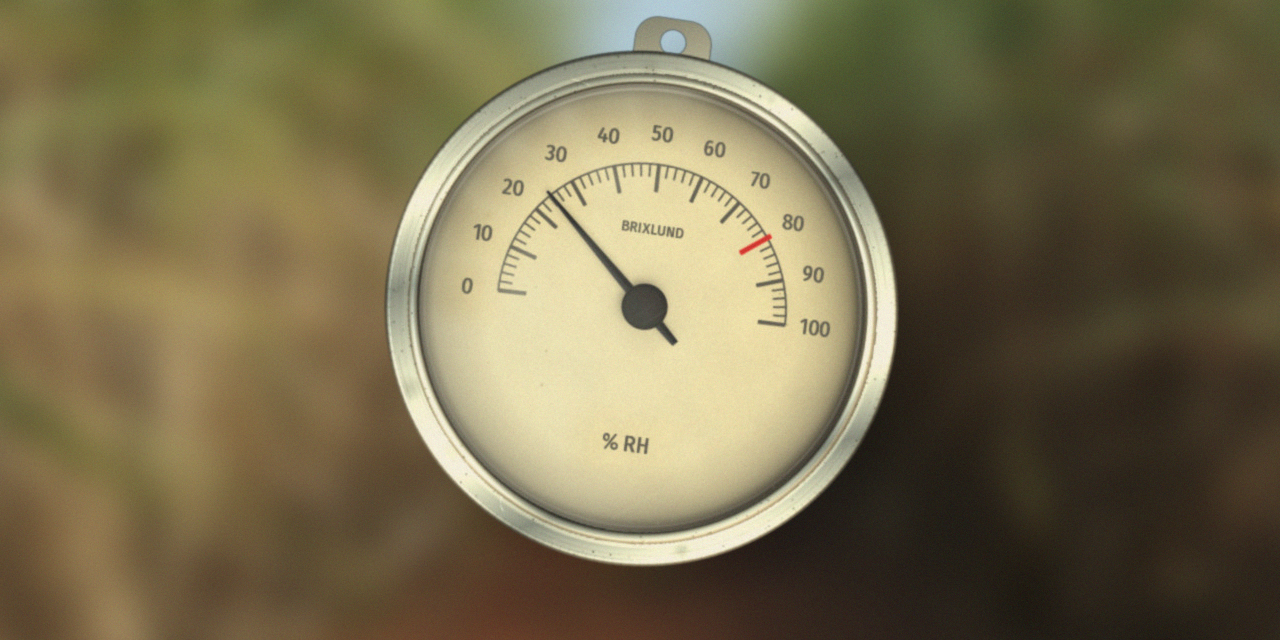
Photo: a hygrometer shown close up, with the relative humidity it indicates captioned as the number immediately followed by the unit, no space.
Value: 24%
